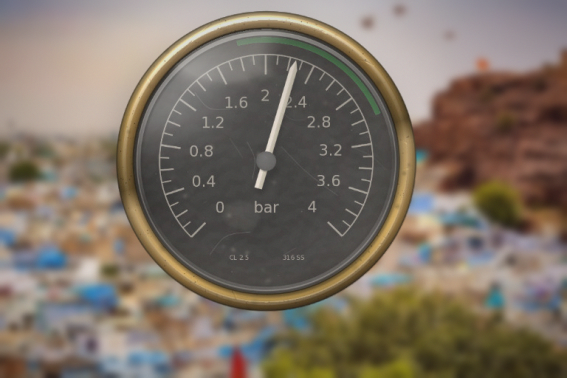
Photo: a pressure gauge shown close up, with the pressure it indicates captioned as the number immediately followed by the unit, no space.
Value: 2.25bar
